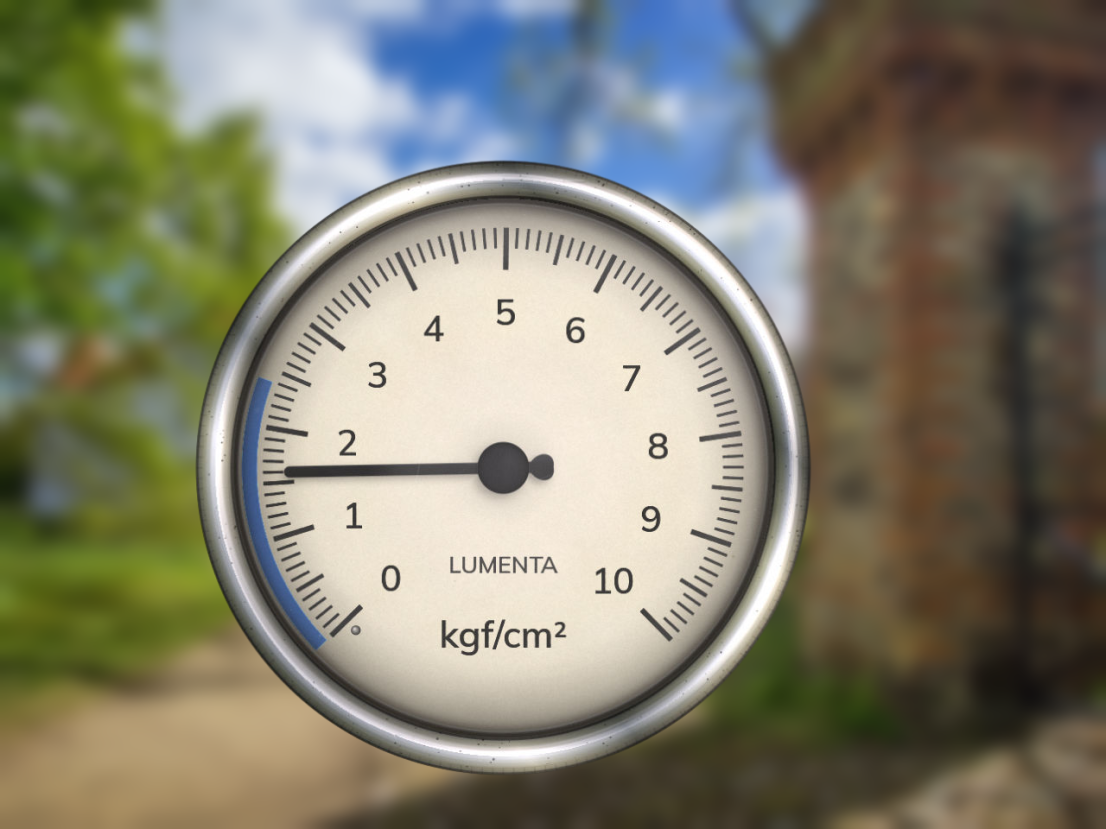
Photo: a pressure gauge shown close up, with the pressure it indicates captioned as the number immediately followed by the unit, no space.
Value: 1.6kg/cm²
